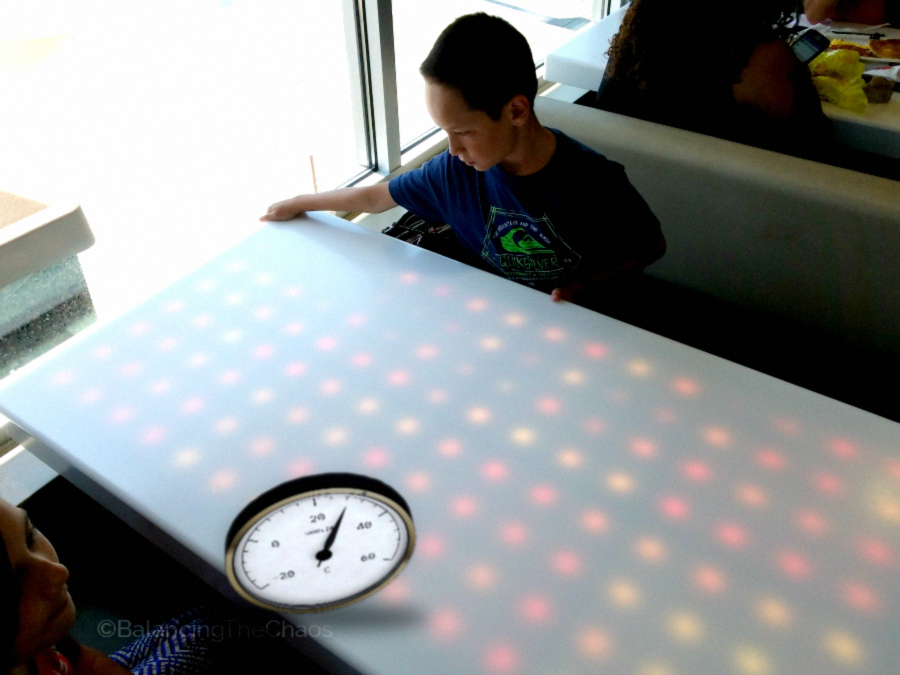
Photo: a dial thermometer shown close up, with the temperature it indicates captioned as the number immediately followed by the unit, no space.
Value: 28°C
